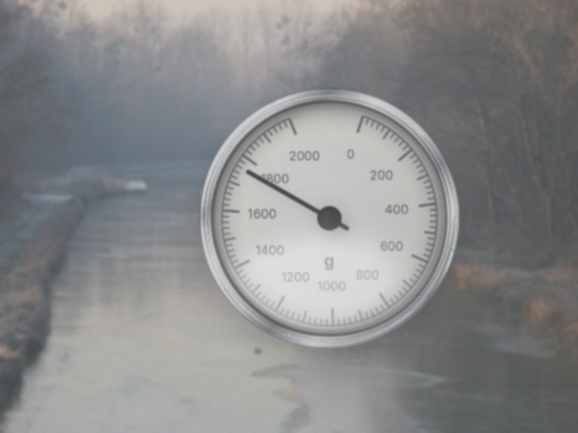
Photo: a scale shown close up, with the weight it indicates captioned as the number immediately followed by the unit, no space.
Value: 1760g
